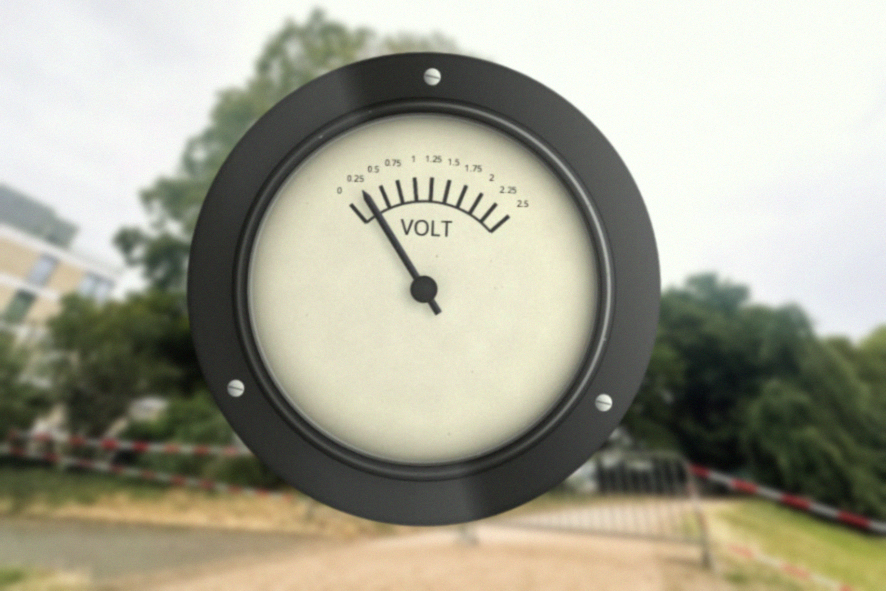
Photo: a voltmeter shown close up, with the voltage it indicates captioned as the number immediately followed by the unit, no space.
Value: 0.25V
